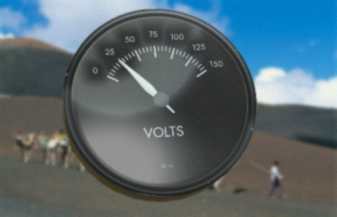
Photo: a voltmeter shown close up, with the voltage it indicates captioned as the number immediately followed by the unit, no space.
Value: 25V
